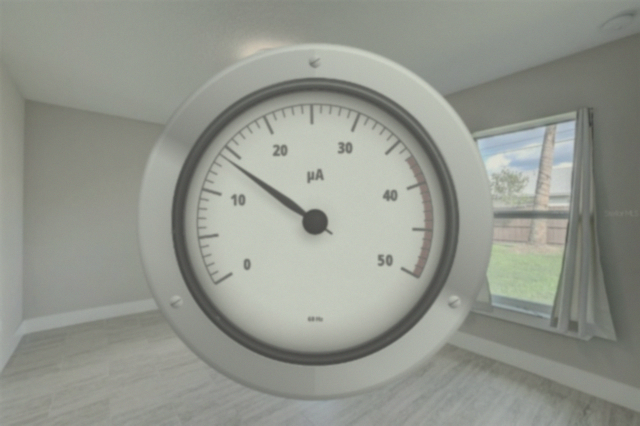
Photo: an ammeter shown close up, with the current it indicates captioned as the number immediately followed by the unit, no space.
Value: 14µA
